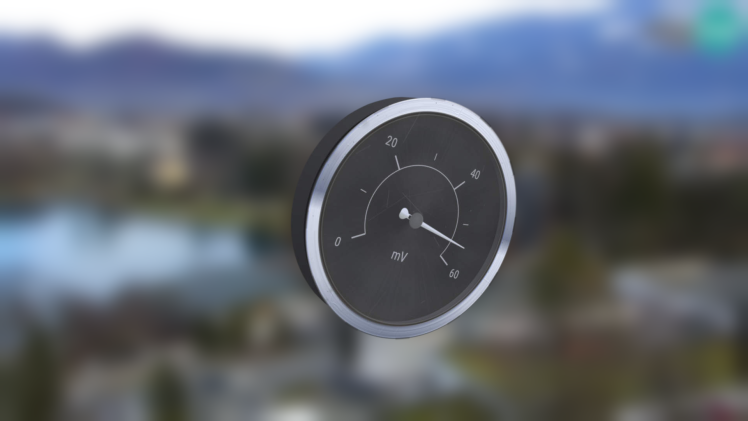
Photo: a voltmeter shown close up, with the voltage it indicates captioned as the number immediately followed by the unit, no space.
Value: 55mV
